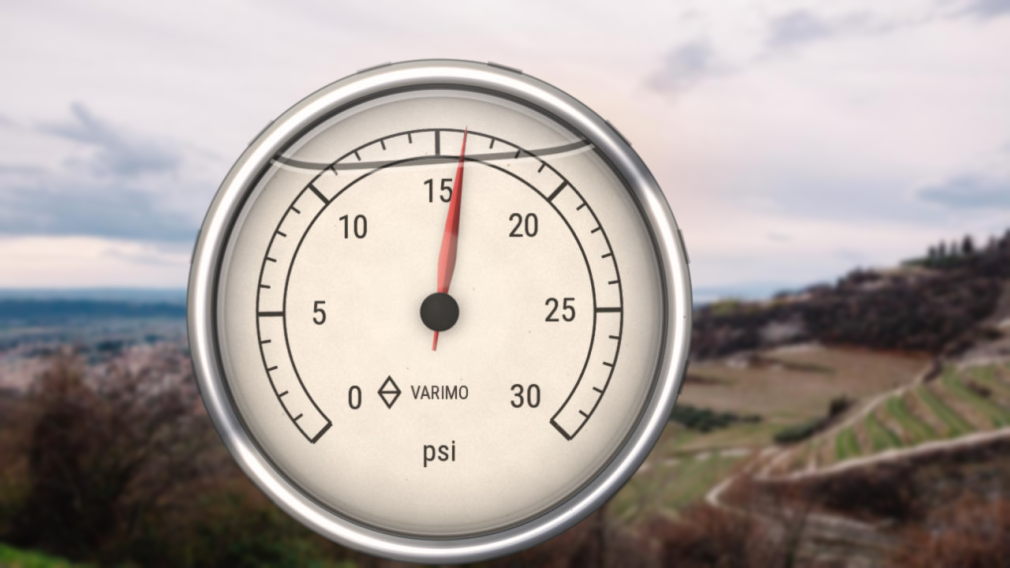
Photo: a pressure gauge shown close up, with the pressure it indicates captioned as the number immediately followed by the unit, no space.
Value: 16psi
